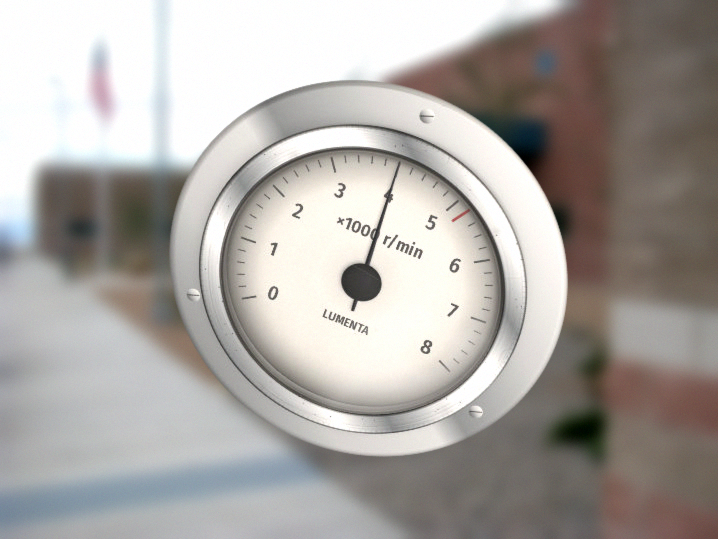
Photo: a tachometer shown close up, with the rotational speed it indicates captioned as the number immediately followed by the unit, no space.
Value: 4000rpm
